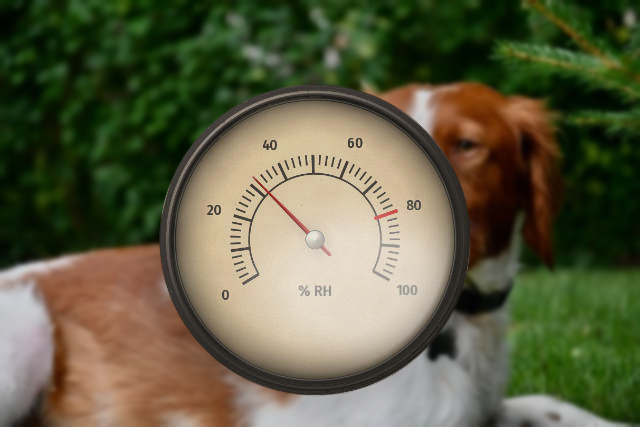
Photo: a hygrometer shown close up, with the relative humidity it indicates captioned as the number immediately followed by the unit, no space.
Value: 32%
